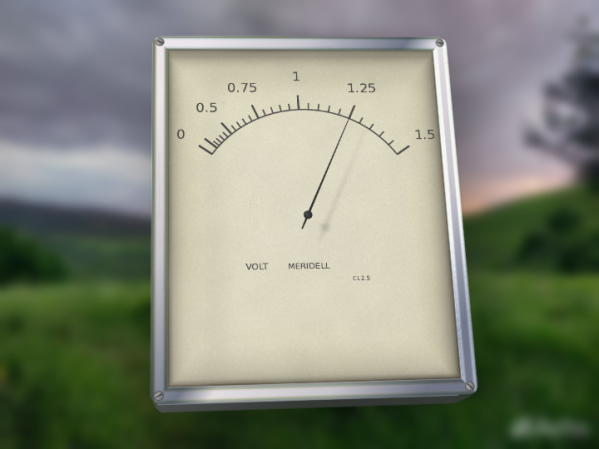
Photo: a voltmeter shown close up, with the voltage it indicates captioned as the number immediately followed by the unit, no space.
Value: 1.25V
